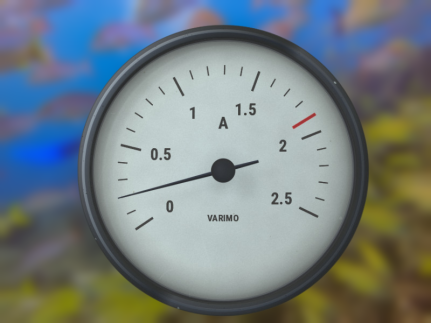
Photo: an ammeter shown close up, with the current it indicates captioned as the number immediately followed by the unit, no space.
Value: 0.2A
